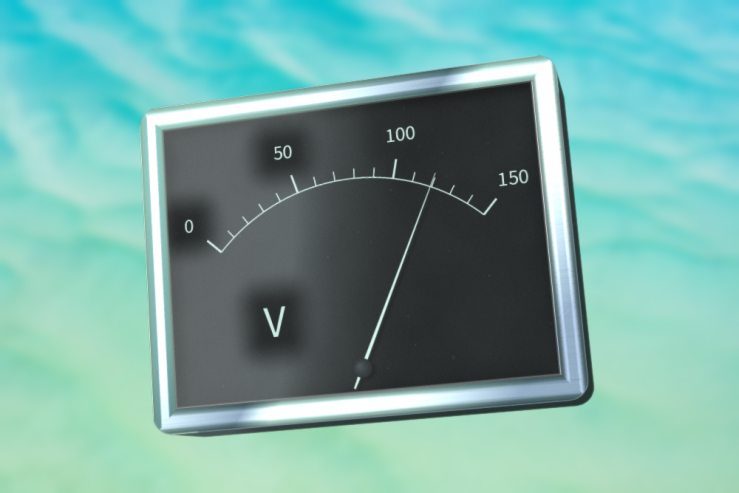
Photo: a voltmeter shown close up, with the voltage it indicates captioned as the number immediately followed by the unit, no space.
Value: 120V
